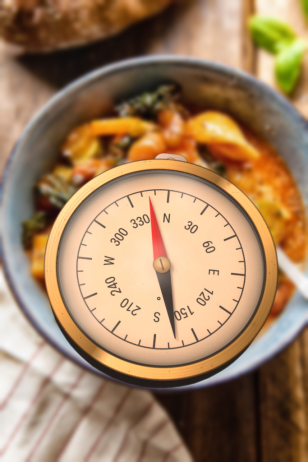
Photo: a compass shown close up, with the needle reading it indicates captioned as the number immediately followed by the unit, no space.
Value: 345°
